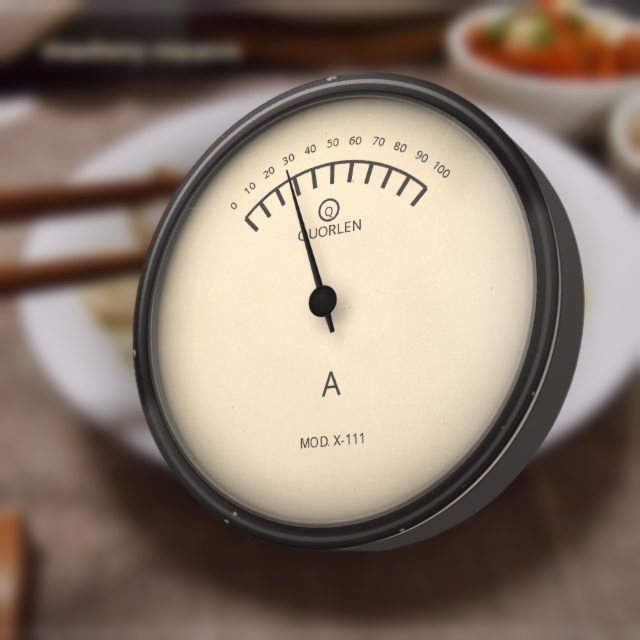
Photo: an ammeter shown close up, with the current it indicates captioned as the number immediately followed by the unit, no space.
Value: 30A
